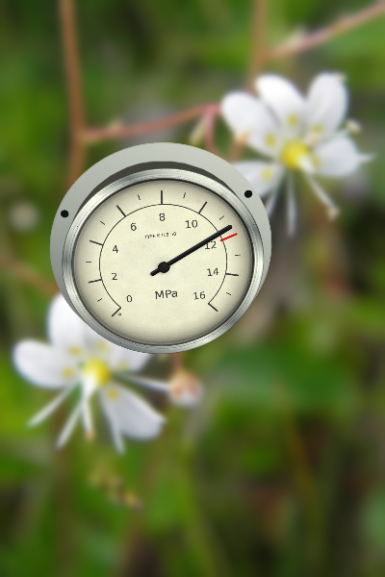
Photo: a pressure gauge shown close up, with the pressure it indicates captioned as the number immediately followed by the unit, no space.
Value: 11.5MPa
